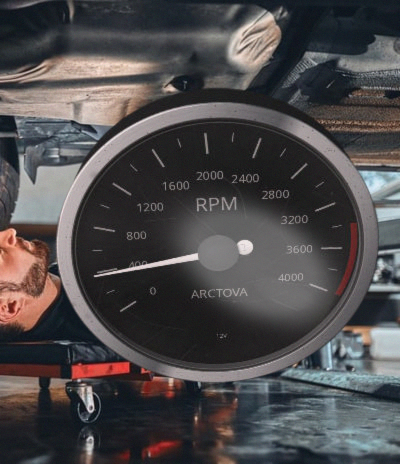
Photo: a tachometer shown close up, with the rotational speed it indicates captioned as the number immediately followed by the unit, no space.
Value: 400rpm
